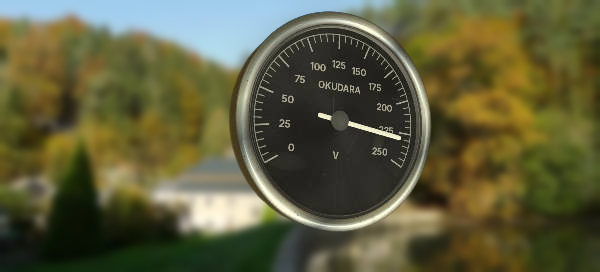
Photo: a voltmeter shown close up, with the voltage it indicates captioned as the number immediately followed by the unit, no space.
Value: 230V
